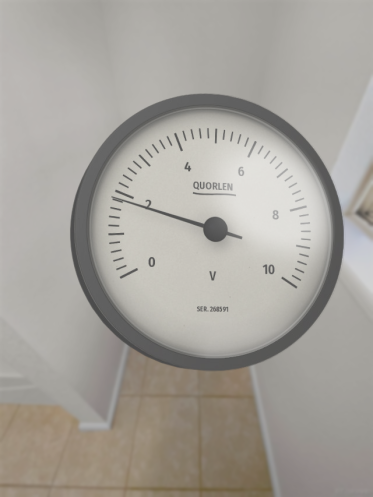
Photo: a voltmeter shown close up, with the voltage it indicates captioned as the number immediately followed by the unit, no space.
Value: 1.8V
